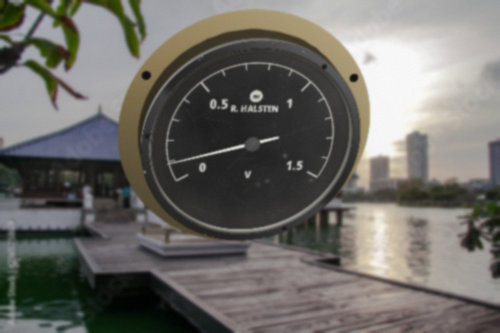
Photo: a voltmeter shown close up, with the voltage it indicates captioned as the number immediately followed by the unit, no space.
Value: 0.1V
